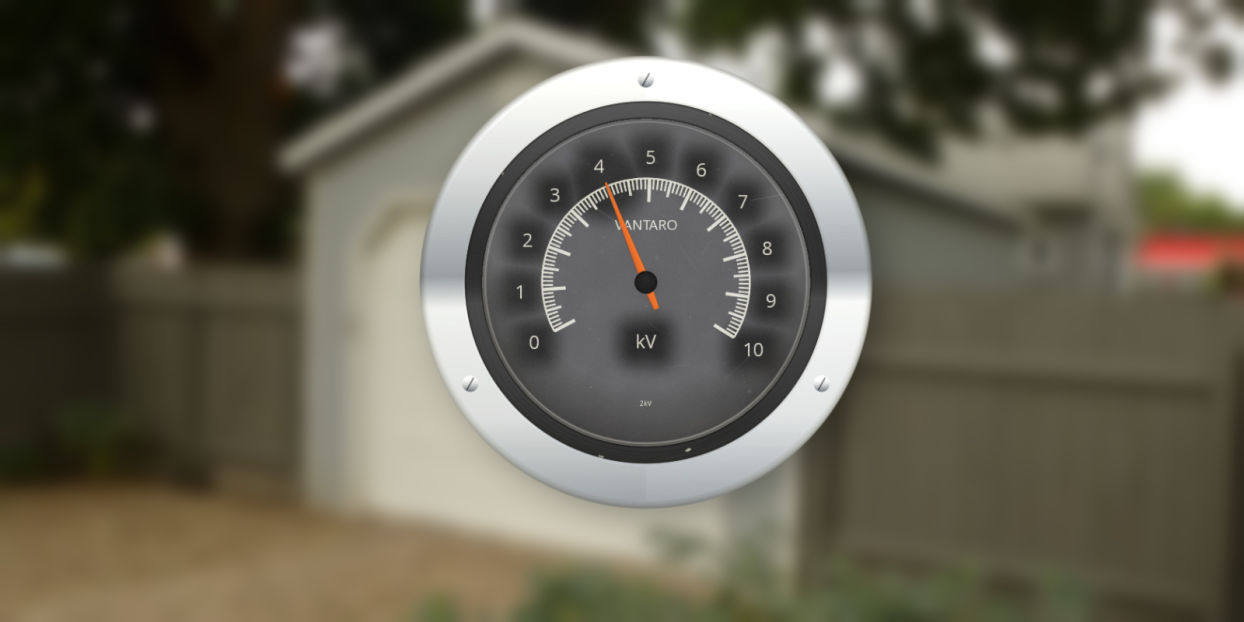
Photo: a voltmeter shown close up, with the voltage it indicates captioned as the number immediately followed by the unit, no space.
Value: 4kV
